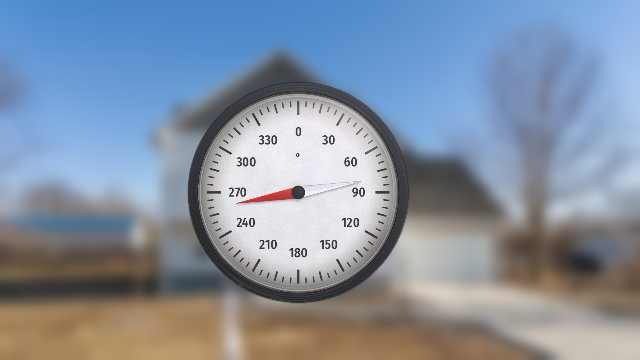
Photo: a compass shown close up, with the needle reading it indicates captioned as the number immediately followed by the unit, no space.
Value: 260°
